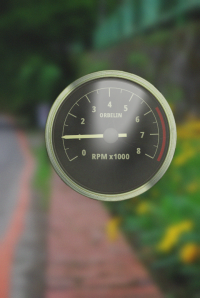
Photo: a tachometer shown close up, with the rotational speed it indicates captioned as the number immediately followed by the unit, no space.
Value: 1000rpm
